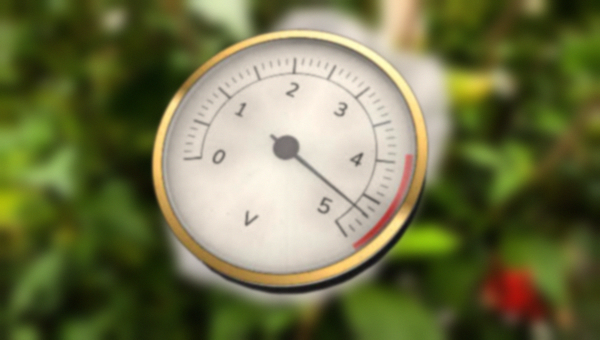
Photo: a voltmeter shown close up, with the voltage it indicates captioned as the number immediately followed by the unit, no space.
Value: 4.7V
